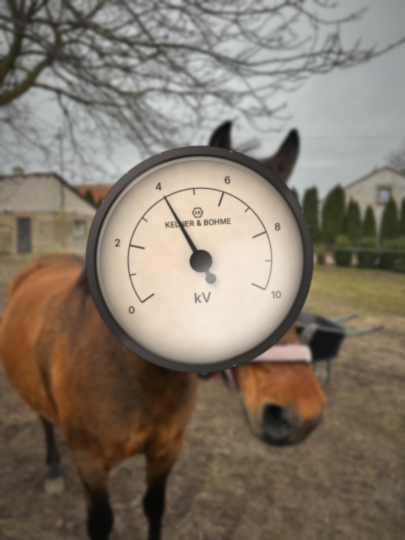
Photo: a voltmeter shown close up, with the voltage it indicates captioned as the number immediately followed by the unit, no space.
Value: 4kV
